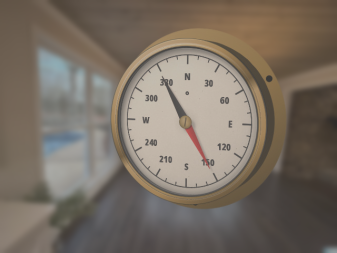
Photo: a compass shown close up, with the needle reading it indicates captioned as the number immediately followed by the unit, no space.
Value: 150°
